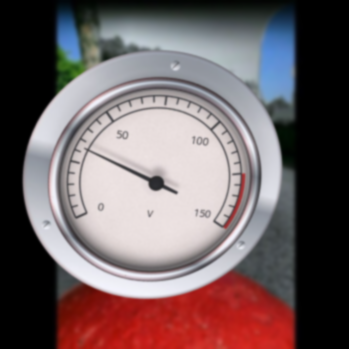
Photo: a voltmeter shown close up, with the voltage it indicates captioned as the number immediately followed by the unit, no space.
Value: 32.5V
